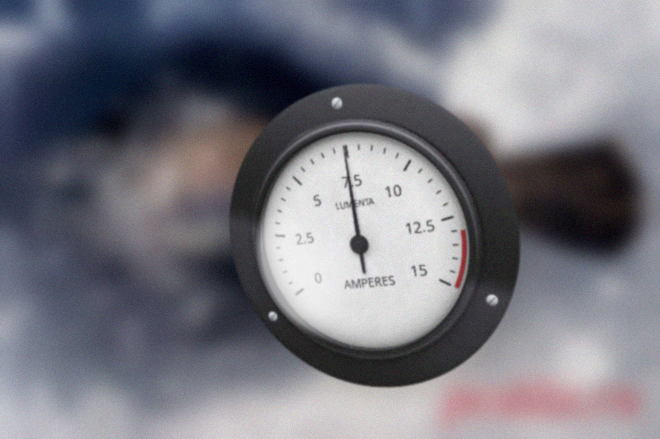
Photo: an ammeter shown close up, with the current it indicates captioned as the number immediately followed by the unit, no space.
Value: 7.5A
